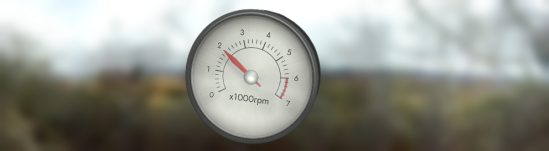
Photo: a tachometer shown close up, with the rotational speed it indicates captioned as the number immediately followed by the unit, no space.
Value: 2000rpm
